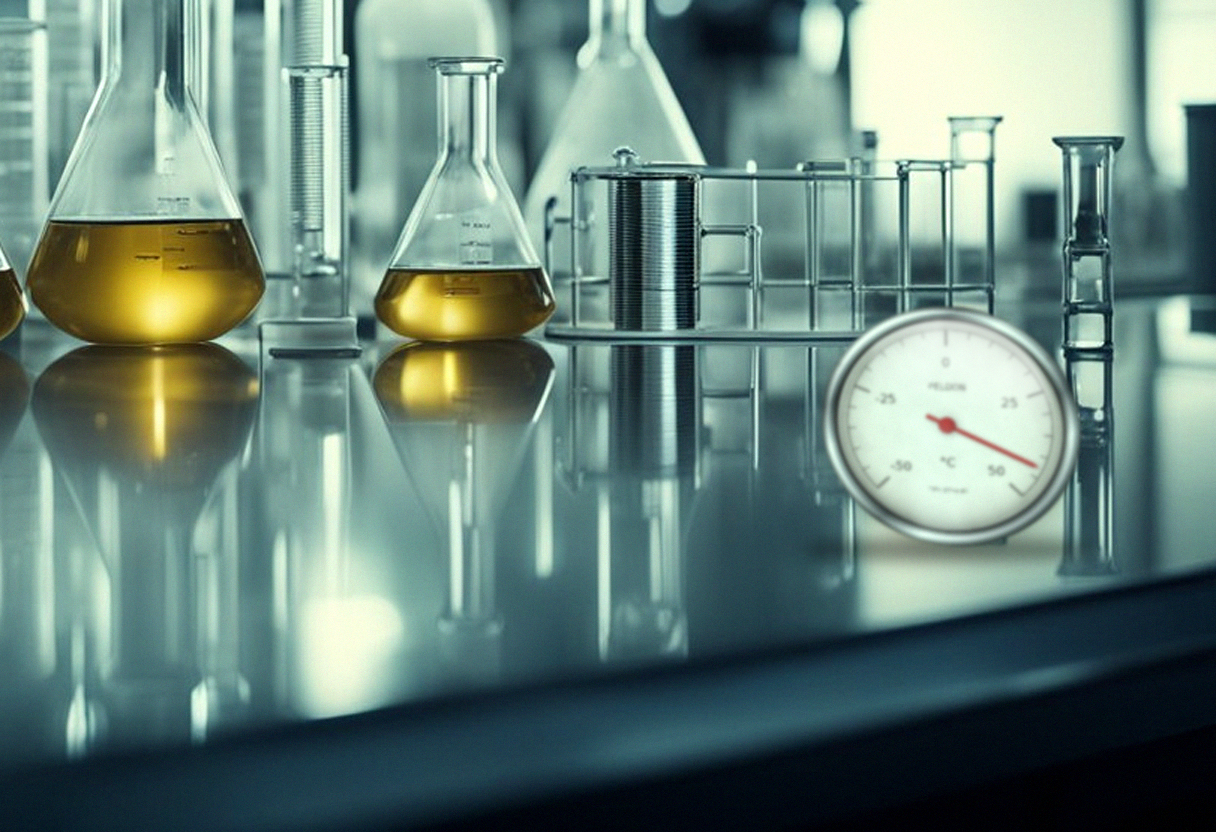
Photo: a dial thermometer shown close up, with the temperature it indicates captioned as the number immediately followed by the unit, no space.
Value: 42.5°C
